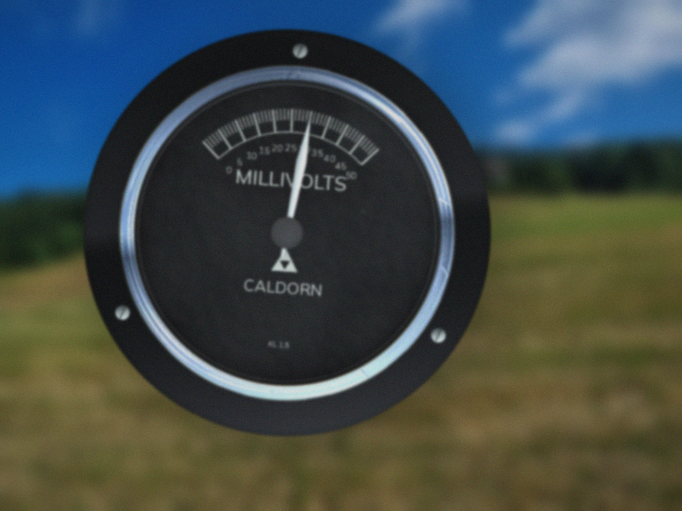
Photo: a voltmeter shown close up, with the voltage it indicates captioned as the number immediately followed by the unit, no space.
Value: 30mV
